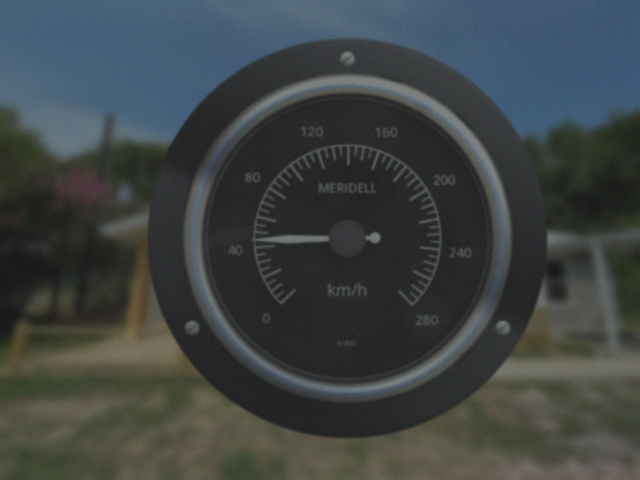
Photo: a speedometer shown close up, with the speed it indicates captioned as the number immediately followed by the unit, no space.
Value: 45km/h
